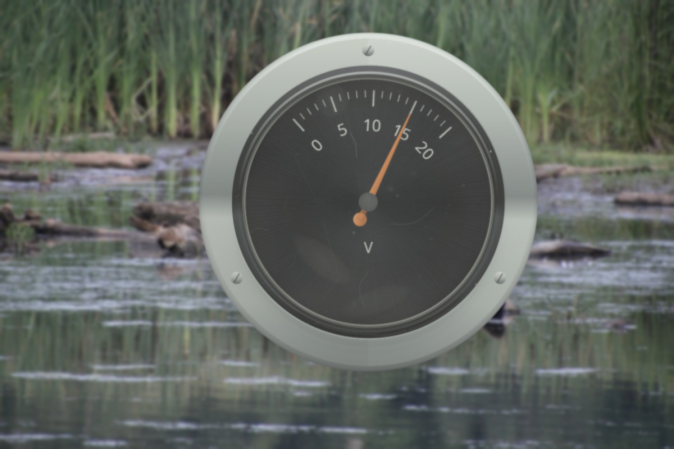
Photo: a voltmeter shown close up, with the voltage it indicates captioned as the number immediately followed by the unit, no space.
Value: 15V
